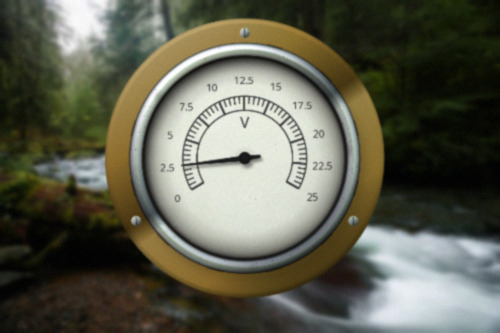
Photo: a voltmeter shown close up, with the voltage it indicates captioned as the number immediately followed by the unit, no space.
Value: 2.5V
